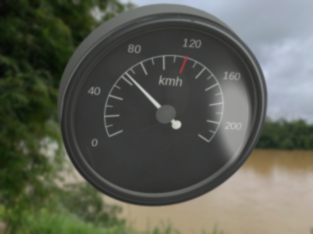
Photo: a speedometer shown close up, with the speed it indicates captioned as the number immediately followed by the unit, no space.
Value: 65km/h
